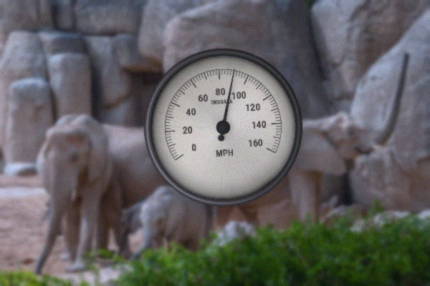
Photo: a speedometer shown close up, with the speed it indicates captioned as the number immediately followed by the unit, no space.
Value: 90mph
